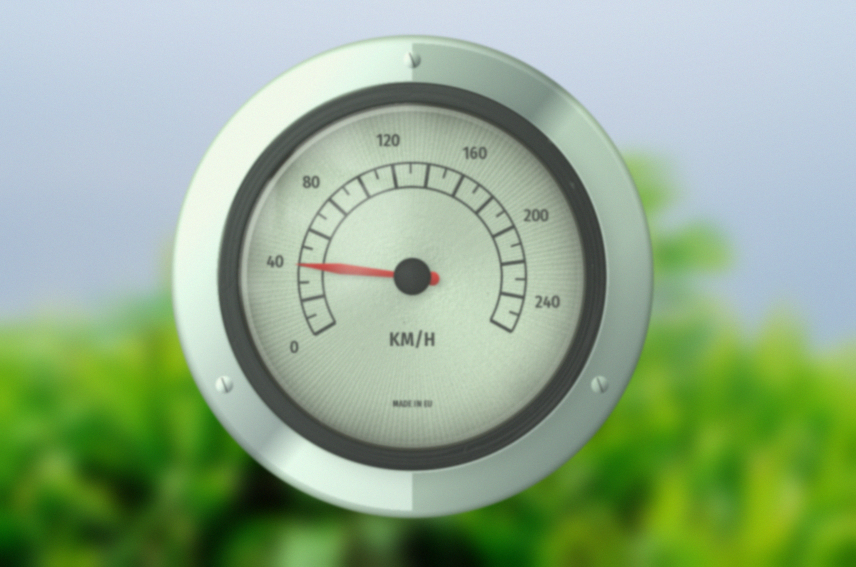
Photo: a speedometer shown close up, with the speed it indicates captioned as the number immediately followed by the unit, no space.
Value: 40km/h
